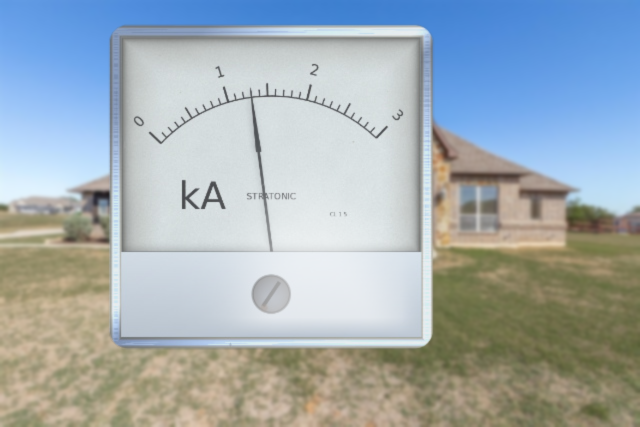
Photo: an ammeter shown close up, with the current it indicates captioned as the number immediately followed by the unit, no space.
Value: 1.3kA
